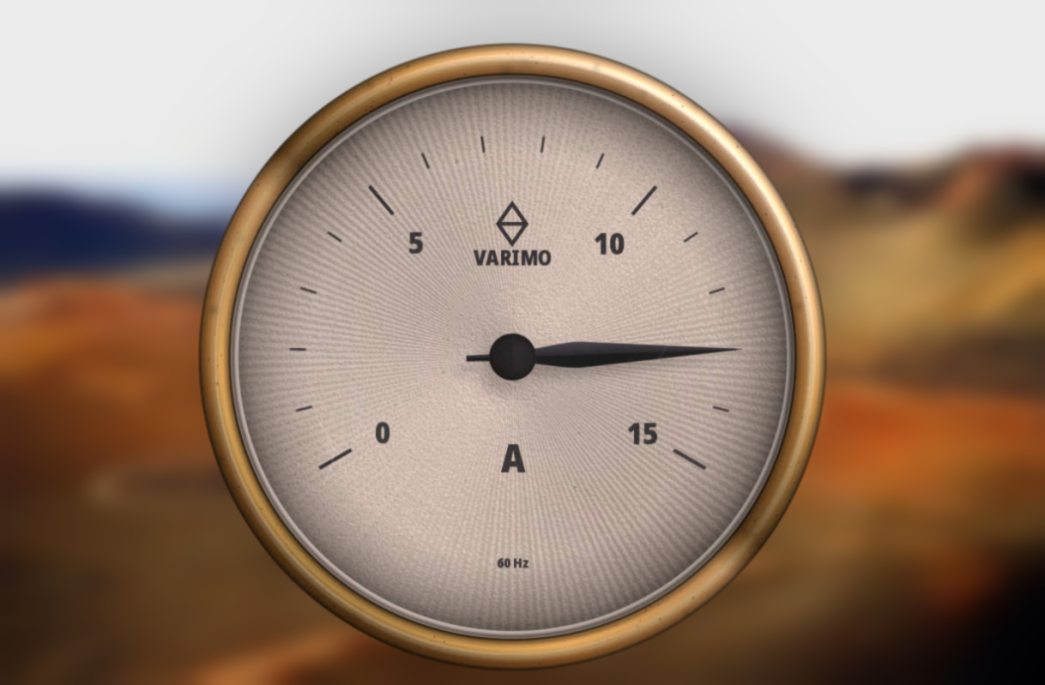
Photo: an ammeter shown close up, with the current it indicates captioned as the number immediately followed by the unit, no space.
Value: 13A
